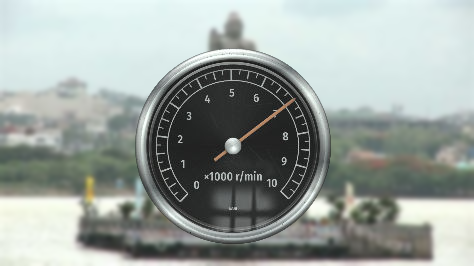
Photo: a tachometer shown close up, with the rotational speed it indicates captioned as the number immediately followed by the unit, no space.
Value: 7000rpm
